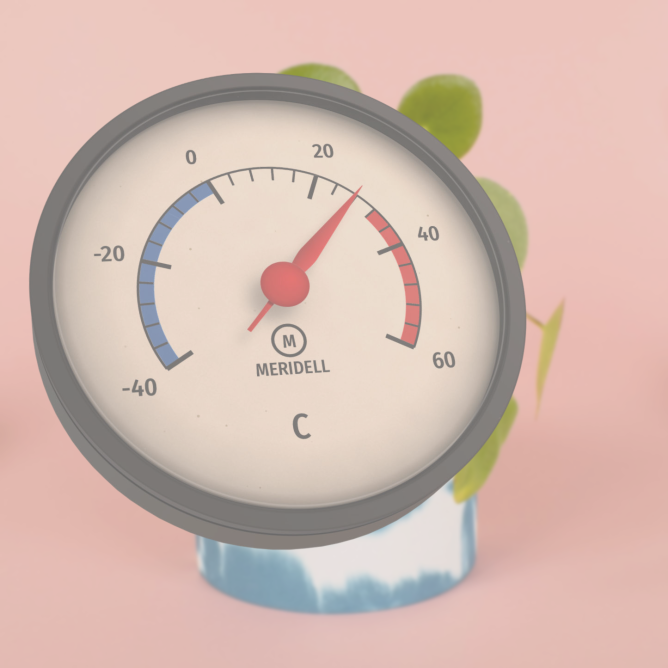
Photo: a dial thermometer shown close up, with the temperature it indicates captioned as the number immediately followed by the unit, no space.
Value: 28°C
